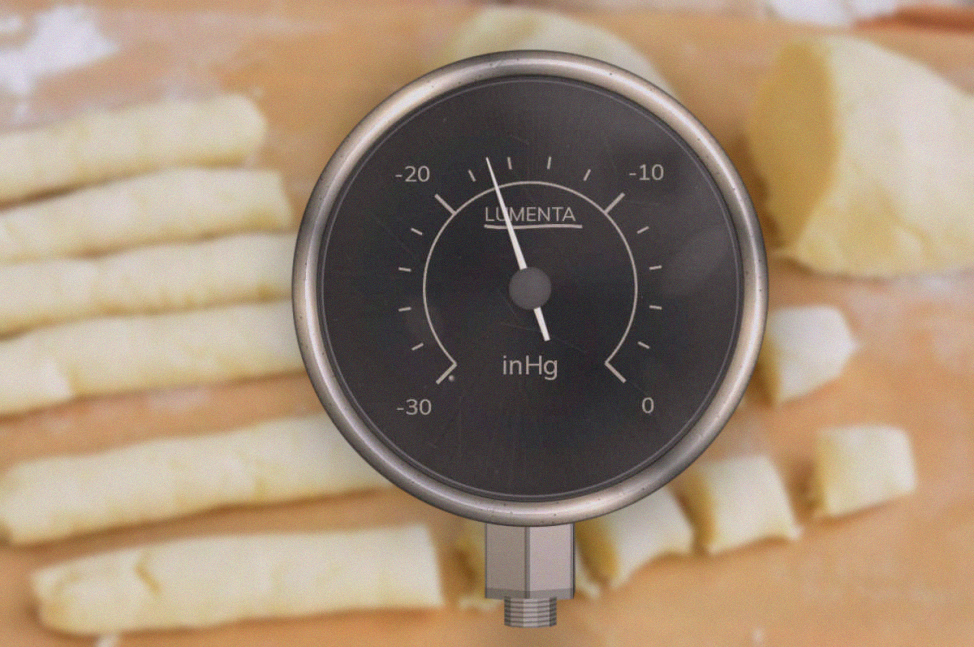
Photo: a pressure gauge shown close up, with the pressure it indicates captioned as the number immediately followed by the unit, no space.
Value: -17inHg
